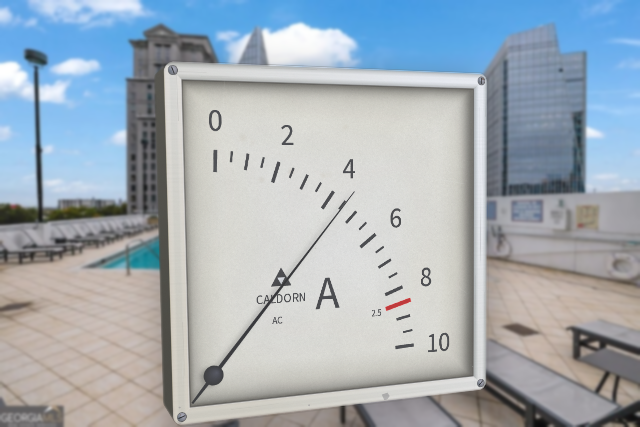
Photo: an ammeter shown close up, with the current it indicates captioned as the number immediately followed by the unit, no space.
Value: 4.5A
